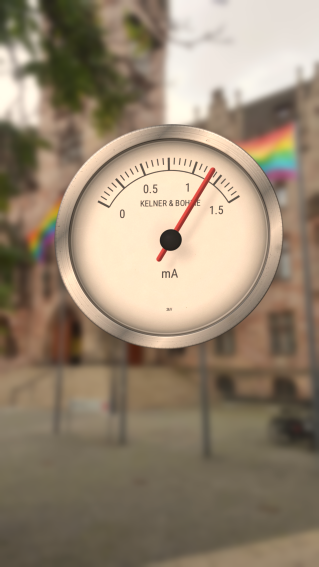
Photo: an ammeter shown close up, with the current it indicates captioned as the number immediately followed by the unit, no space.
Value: 1.15mA
